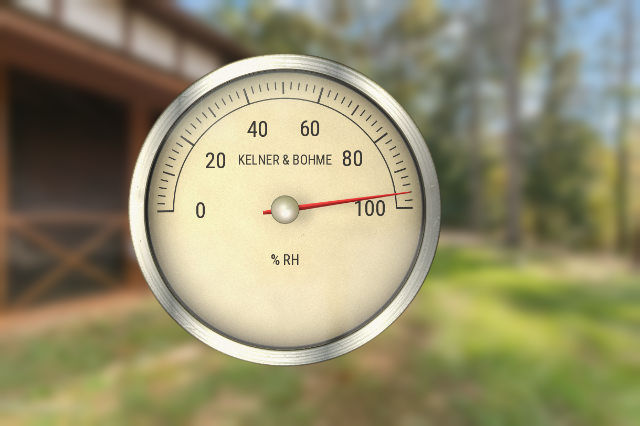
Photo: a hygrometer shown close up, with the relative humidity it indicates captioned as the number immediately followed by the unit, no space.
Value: 96%
